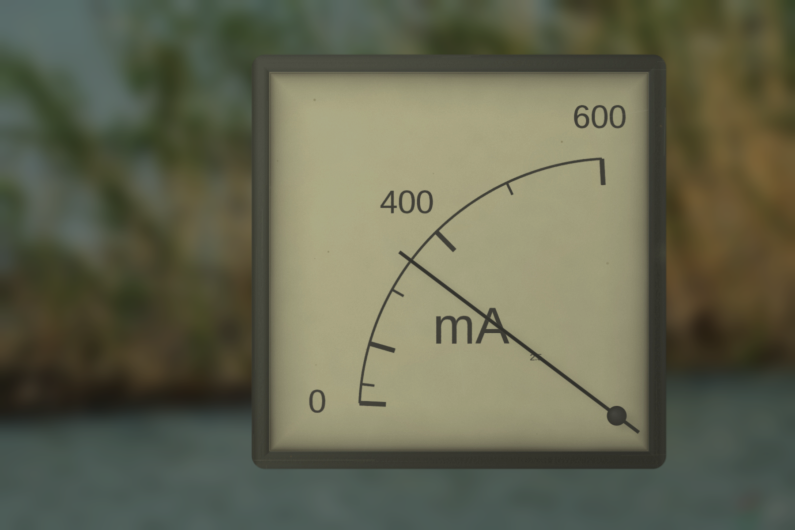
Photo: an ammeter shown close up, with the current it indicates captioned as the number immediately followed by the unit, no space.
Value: 350mA
